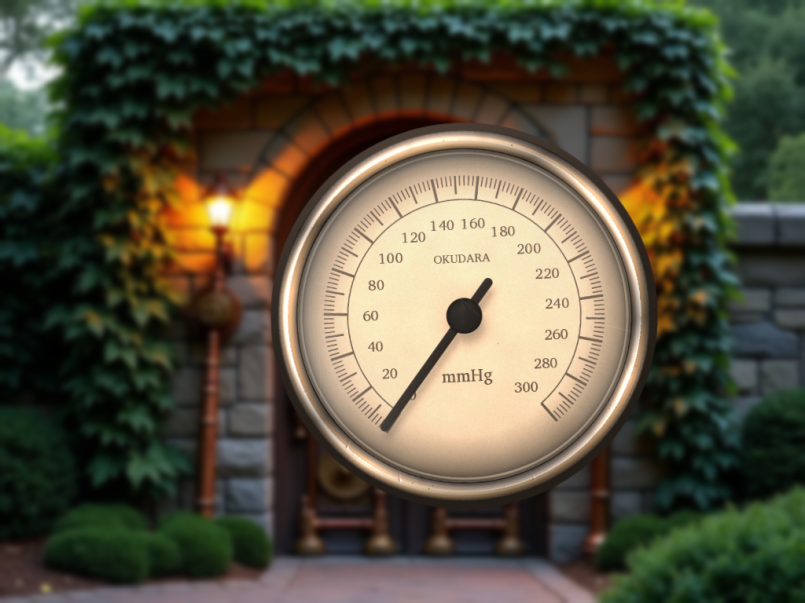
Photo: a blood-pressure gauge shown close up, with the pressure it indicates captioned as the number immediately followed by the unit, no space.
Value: 2mmHg
